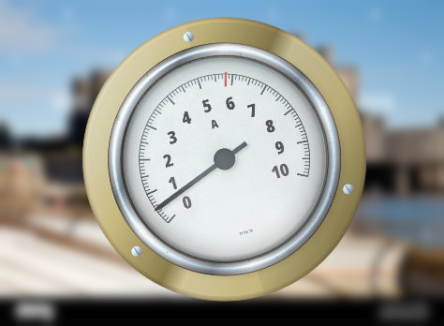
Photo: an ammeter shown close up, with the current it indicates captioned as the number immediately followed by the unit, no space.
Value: 0.5A
